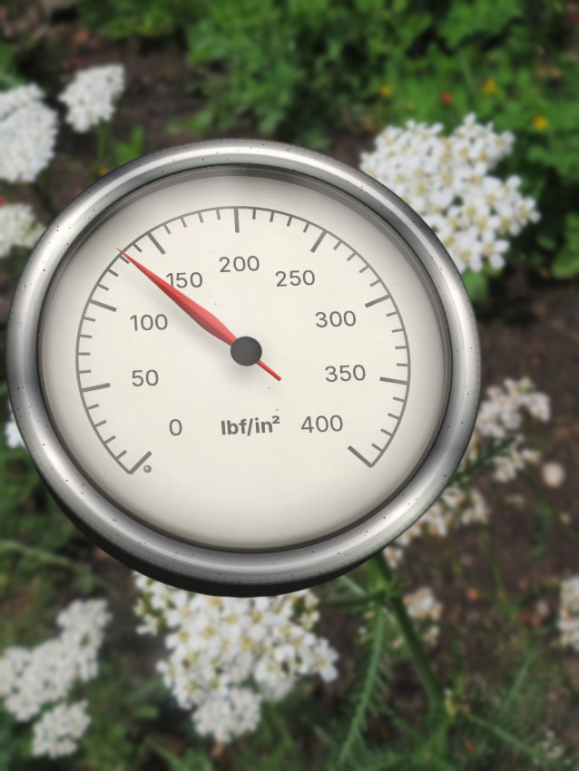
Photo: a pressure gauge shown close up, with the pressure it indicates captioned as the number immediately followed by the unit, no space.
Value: 130psi
